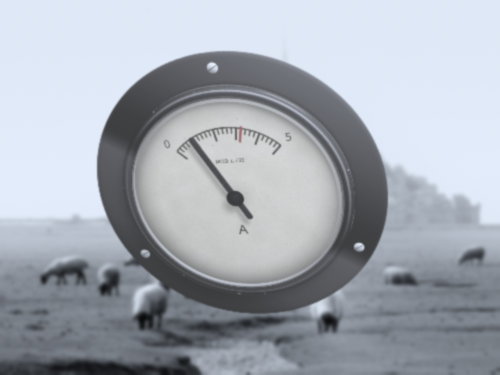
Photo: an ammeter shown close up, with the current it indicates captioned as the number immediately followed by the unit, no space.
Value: 1A
